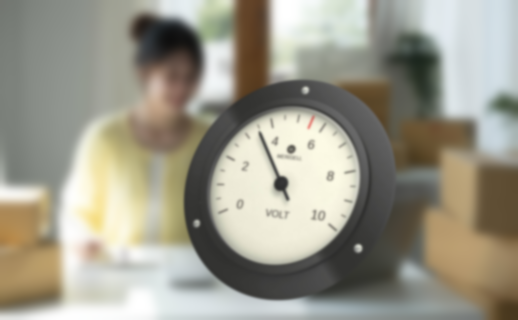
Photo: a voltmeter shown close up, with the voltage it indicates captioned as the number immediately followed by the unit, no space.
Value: 3.5V
